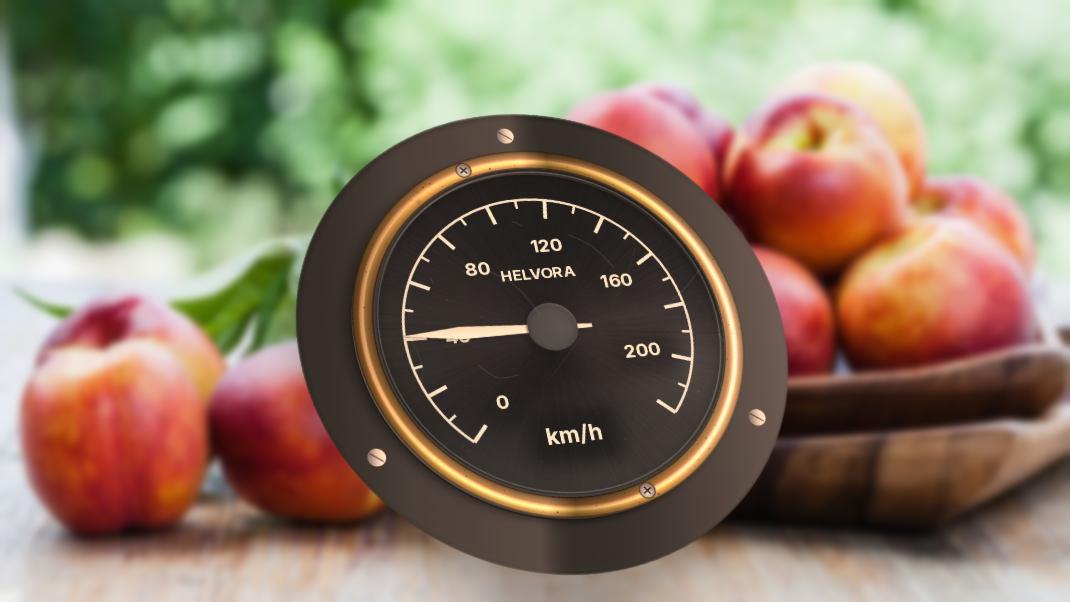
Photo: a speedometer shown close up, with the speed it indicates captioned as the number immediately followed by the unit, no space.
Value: 40km/h
